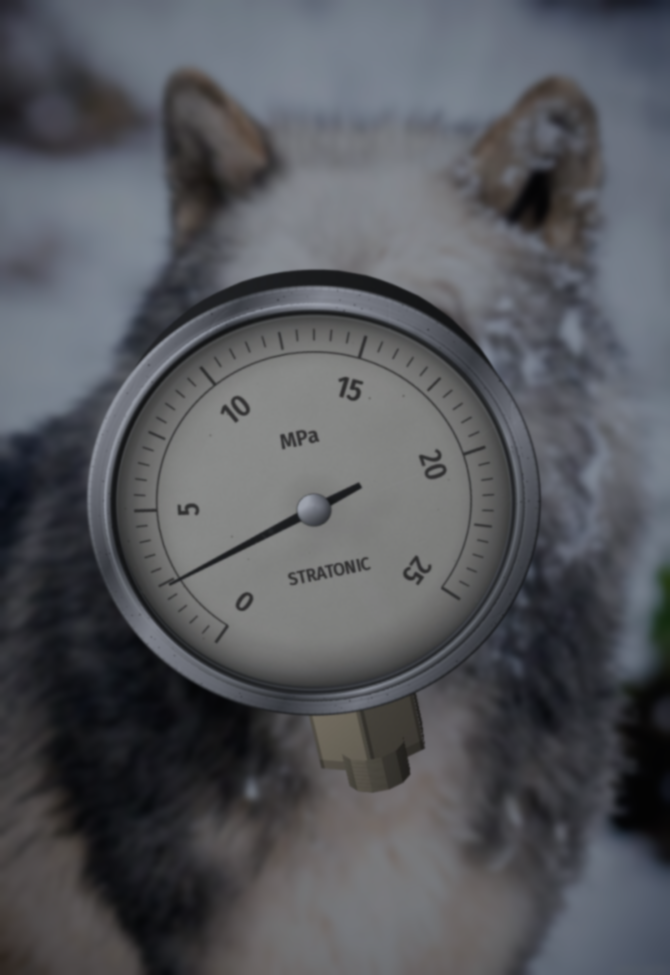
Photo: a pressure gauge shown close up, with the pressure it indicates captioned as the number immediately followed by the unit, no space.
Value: 2.5MPa
